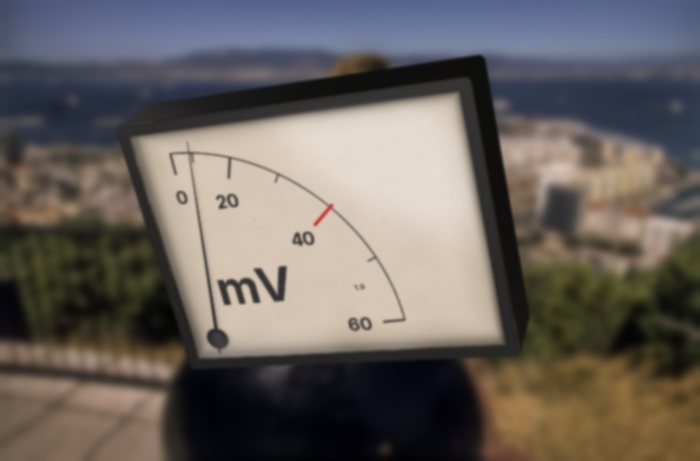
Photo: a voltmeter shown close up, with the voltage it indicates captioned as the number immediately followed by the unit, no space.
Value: 10mV
